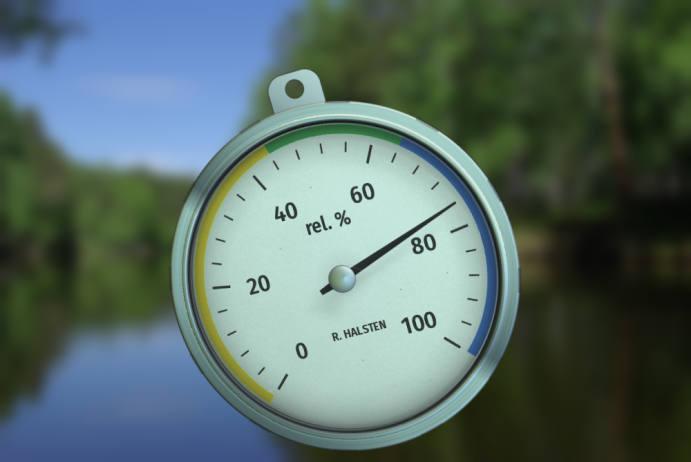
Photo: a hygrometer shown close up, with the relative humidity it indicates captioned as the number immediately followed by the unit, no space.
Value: 76%
